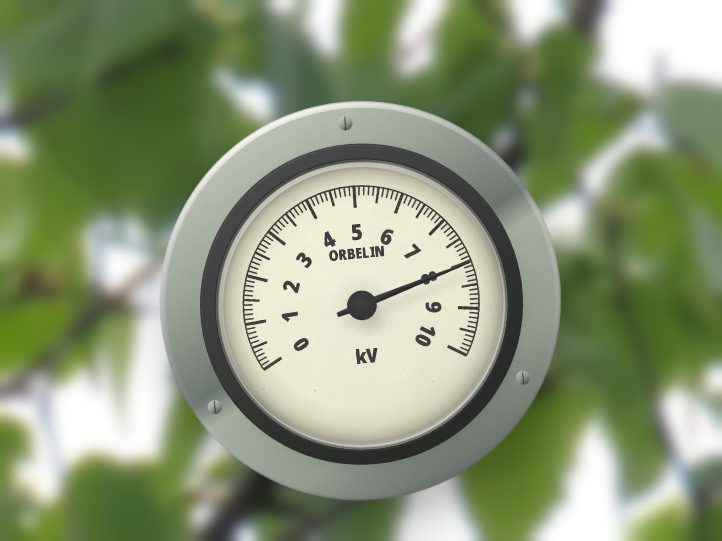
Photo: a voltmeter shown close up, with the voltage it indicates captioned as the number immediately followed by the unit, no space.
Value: 8kV
